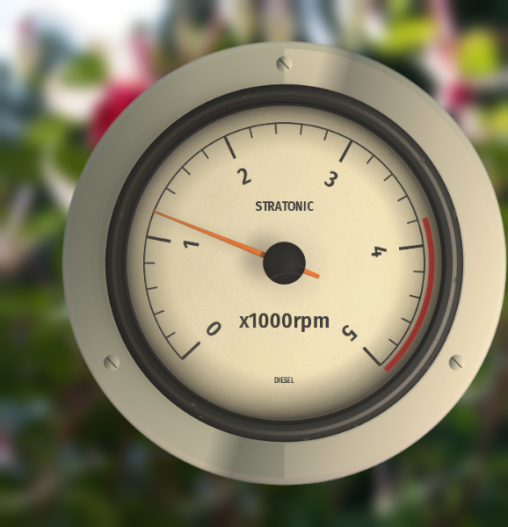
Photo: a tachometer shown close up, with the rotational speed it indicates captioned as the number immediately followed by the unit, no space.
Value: 1200rpm
